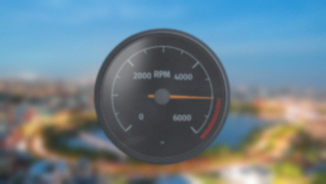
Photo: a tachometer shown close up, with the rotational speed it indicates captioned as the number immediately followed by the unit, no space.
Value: 5000rpm
